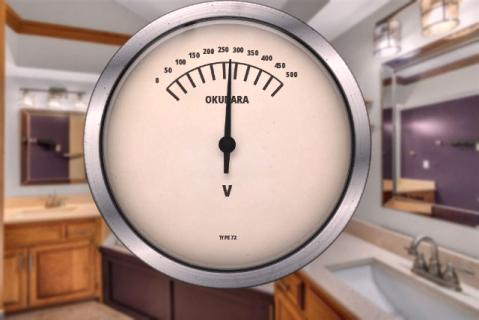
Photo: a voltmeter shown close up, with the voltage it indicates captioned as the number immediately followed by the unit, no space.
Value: 275V
